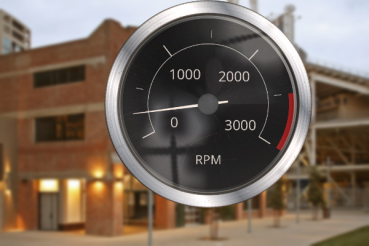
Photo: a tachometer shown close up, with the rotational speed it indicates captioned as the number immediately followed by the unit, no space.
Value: 250rpm
